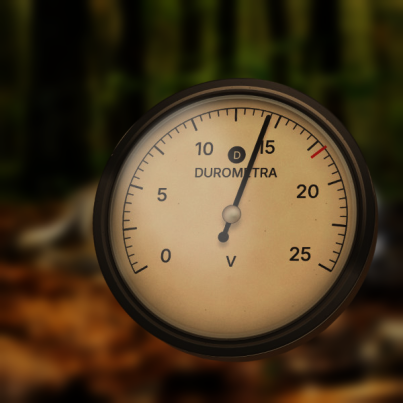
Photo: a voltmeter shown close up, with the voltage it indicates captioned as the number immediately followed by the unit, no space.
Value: 14.5V
